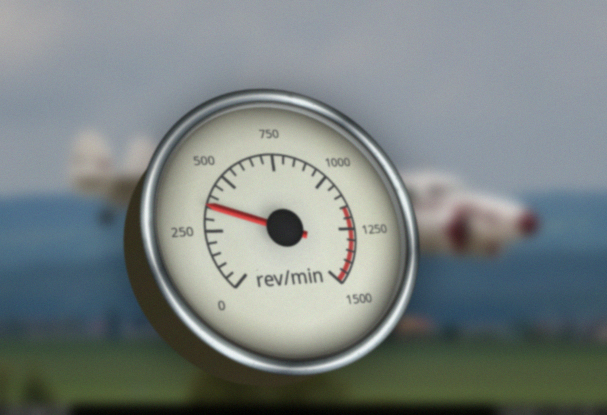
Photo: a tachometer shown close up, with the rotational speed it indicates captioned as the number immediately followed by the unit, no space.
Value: 350rpm
